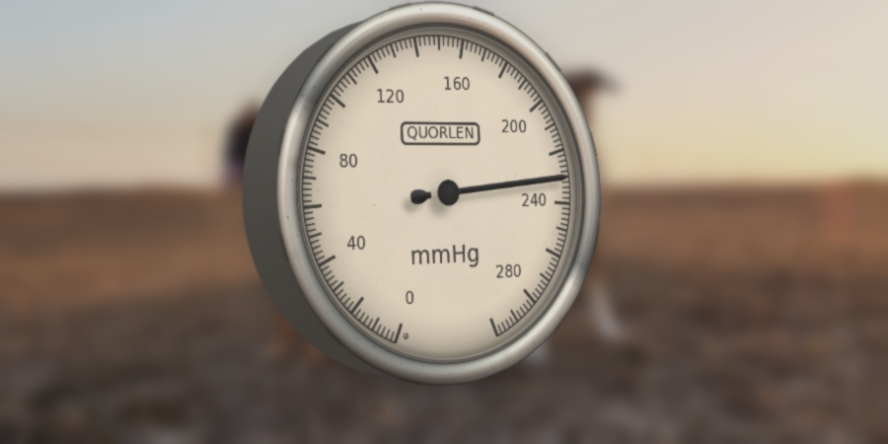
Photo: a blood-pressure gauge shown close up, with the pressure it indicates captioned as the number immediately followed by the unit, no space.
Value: 230mmHg
